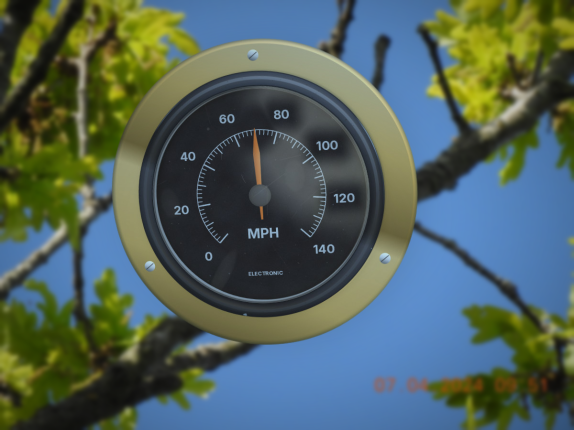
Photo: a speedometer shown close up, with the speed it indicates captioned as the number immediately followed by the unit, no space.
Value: 70mph
